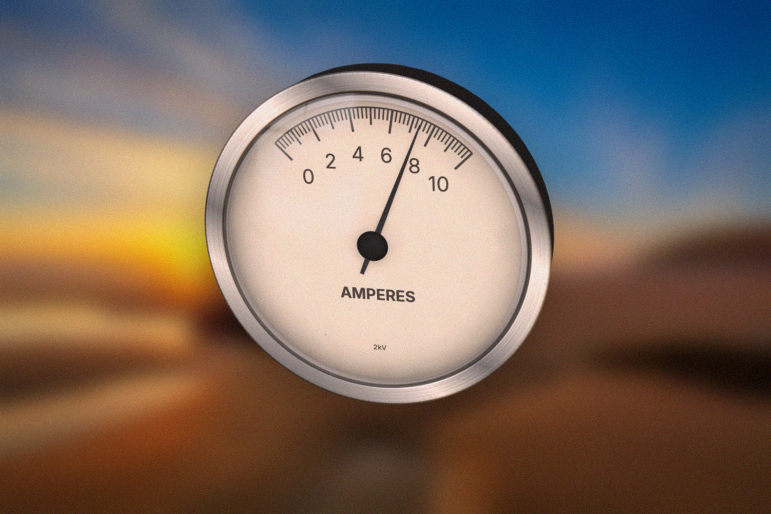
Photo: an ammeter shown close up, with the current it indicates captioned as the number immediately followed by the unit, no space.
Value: 7.4A
